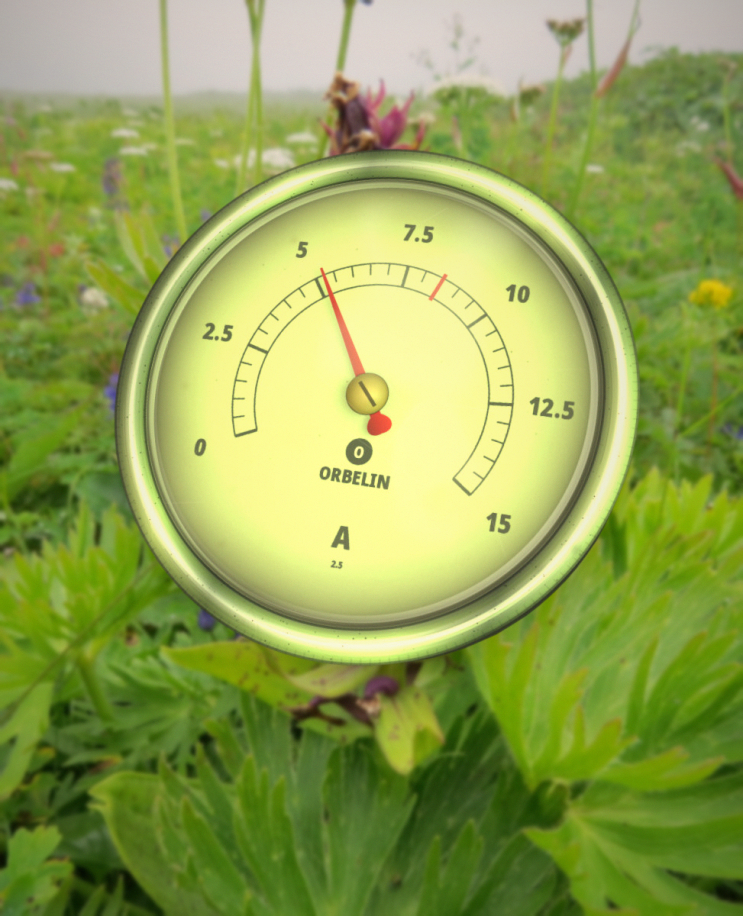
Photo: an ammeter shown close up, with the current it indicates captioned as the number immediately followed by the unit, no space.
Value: 5.25A
